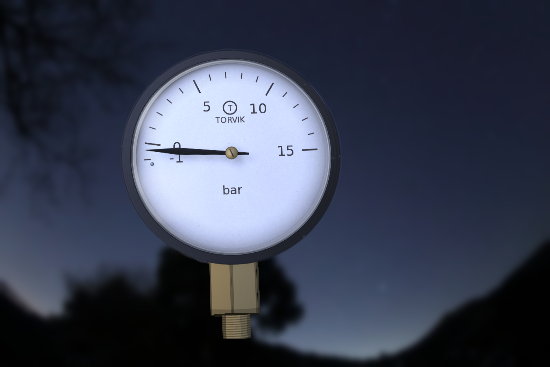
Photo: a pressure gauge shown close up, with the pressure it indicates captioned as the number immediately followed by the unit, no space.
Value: -0.5bar
